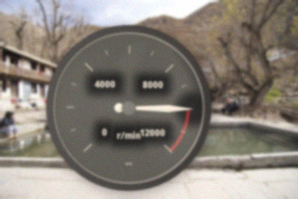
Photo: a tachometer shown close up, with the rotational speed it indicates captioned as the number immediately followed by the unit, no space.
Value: 10000rpm
